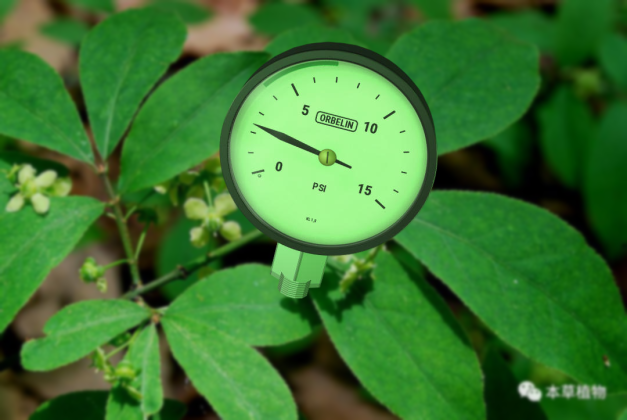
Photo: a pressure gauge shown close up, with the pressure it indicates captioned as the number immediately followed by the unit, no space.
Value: 2.5psi
